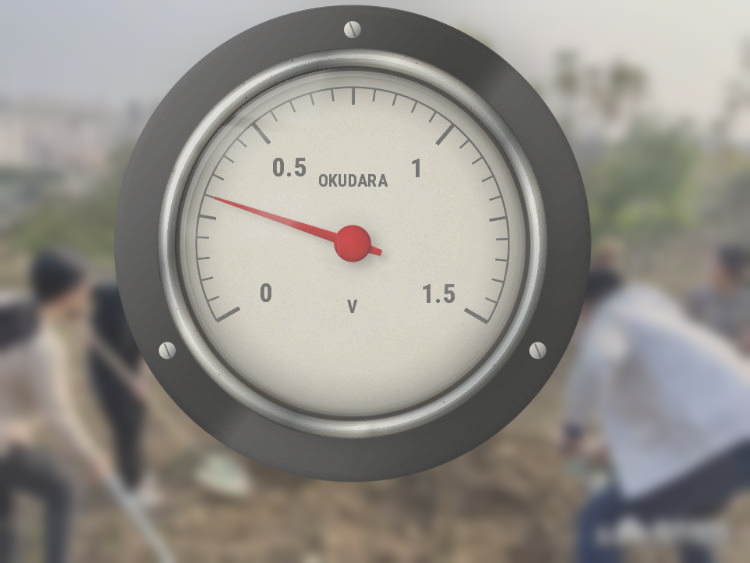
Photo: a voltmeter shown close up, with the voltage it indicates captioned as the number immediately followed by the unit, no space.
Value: 0.3V
